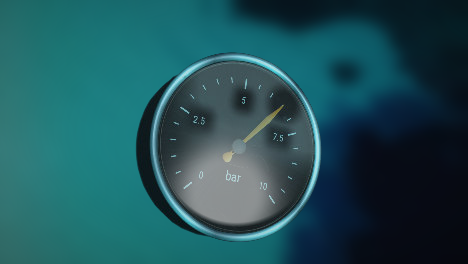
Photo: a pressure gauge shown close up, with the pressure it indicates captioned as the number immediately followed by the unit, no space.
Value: 6.5bar
